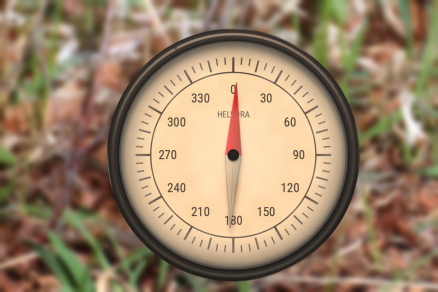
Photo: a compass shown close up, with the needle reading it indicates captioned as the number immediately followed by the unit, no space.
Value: 2.5°
